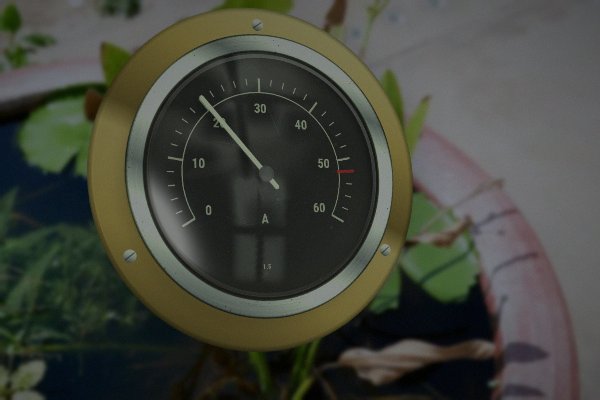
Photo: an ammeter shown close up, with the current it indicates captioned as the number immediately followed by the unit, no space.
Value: 20A
